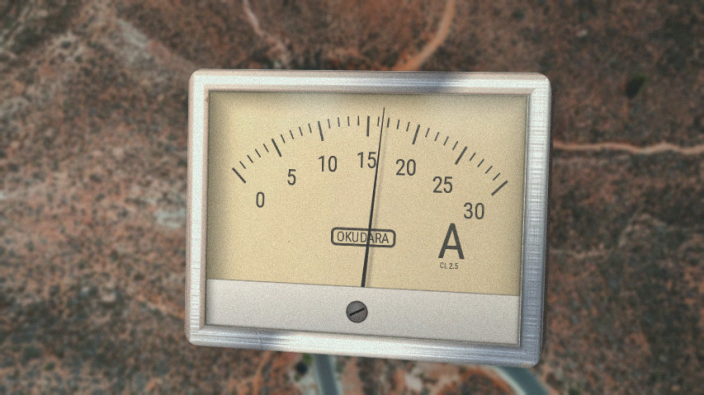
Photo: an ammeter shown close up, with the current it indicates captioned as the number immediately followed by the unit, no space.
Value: 16.5A
